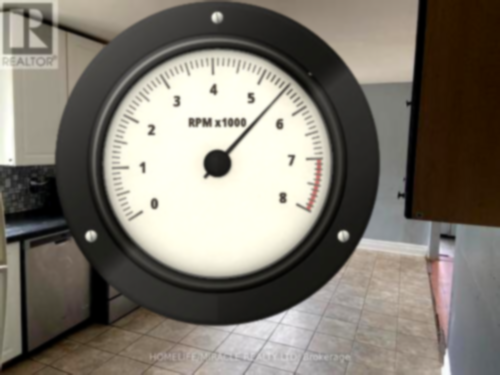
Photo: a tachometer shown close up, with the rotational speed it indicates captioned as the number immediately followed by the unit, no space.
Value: 5500rpm
